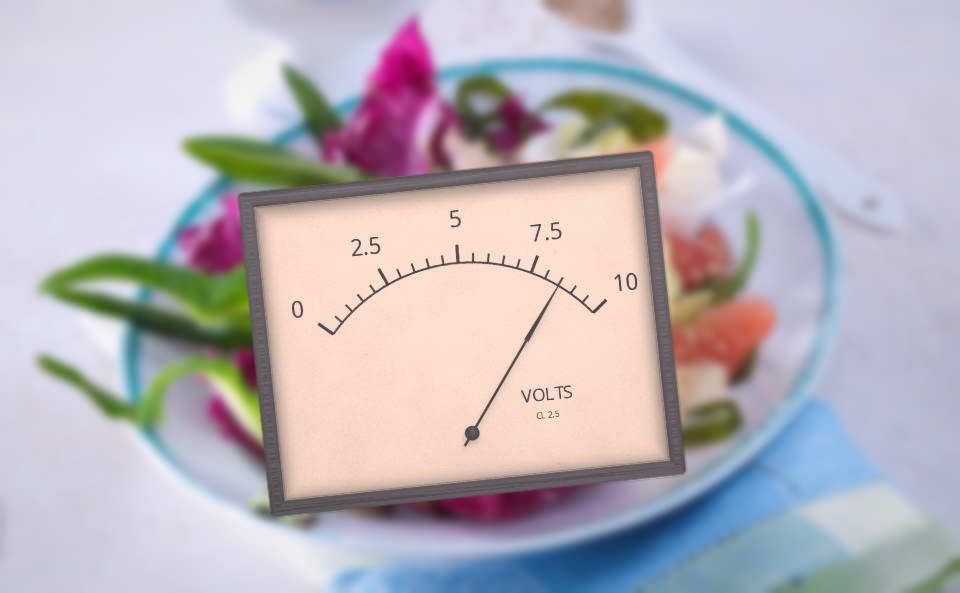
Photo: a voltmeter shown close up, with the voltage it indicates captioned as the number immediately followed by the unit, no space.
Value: 8.5V
